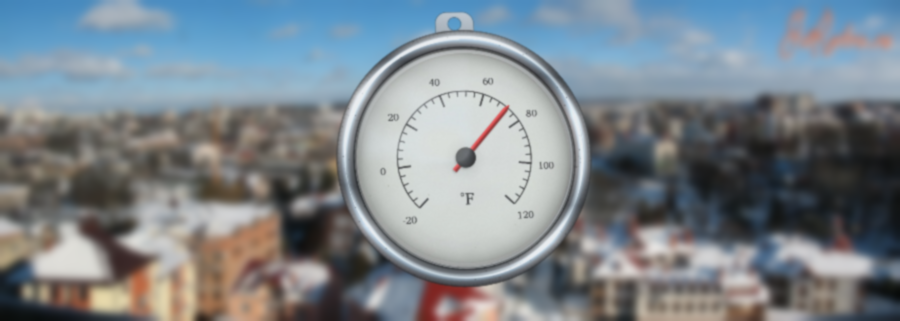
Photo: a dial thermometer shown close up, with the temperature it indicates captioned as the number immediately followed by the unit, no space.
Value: 72°F
